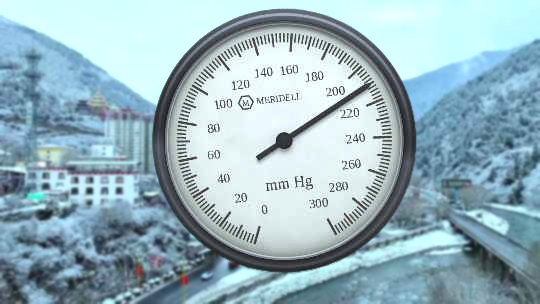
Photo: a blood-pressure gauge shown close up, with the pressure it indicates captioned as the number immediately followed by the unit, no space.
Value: 210mmHg
